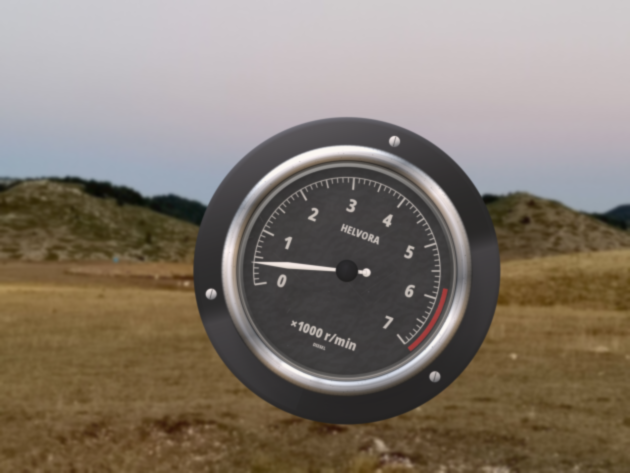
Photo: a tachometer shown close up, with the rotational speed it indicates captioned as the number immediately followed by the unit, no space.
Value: 400rpm
